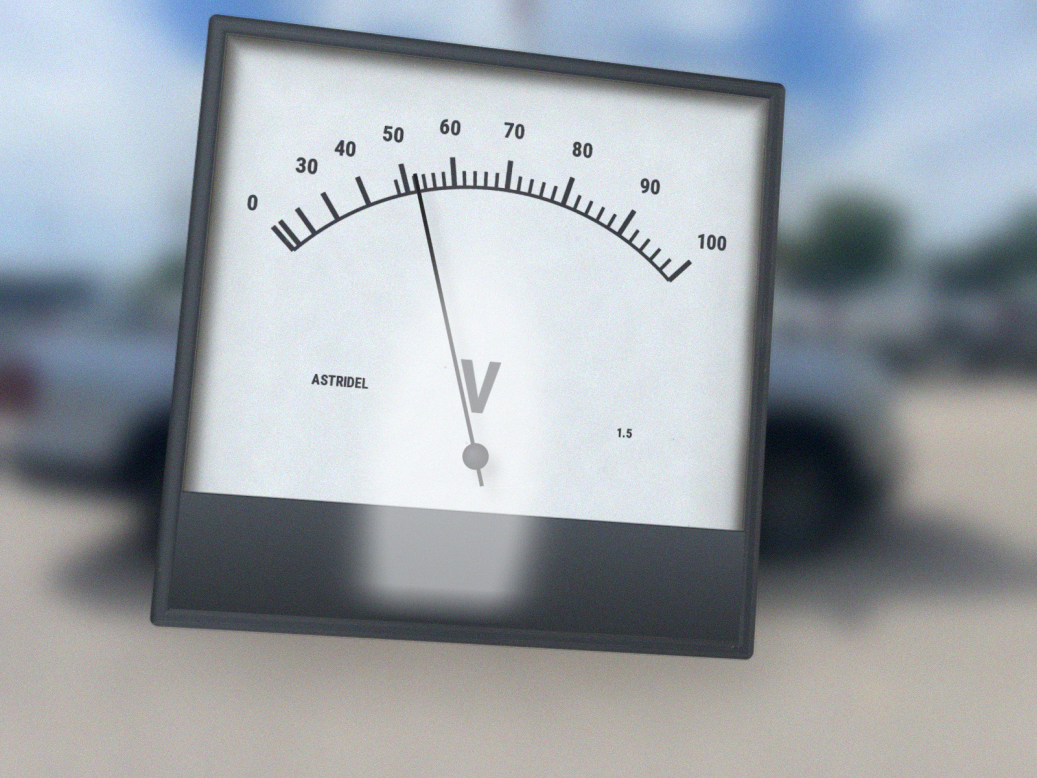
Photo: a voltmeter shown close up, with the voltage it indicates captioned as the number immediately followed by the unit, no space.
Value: 52V
